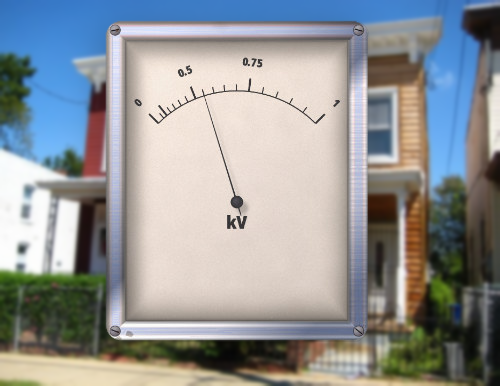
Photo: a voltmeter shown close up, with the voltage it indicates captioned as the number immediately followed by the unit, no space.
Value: 0.55kV
